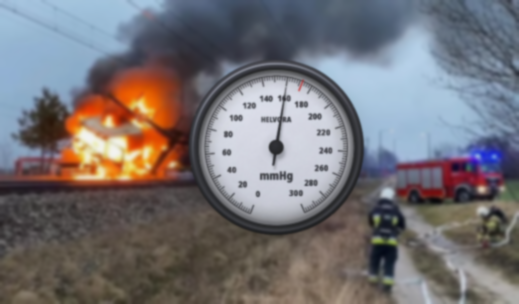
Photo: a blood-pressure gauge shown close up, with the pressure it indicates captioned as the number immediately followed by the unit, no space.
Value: 160mmHg
